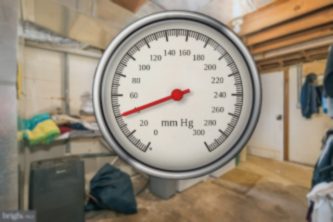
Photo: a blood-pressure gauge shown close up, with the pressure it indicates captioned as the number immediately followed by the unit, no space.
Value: 40mmHg
